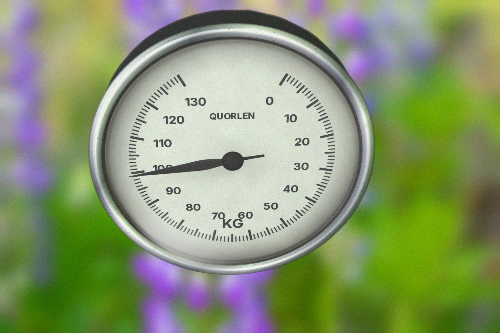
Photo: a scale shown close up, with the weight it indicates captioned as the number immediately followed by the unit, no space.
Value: 100kg
